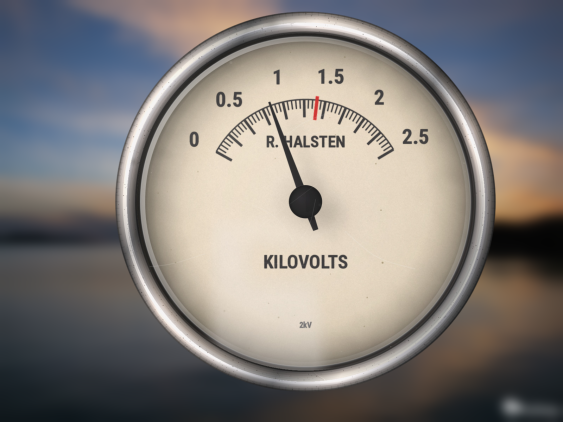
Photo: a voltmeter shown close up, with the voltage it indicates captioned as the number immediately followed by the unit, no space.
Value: 0.85kV
